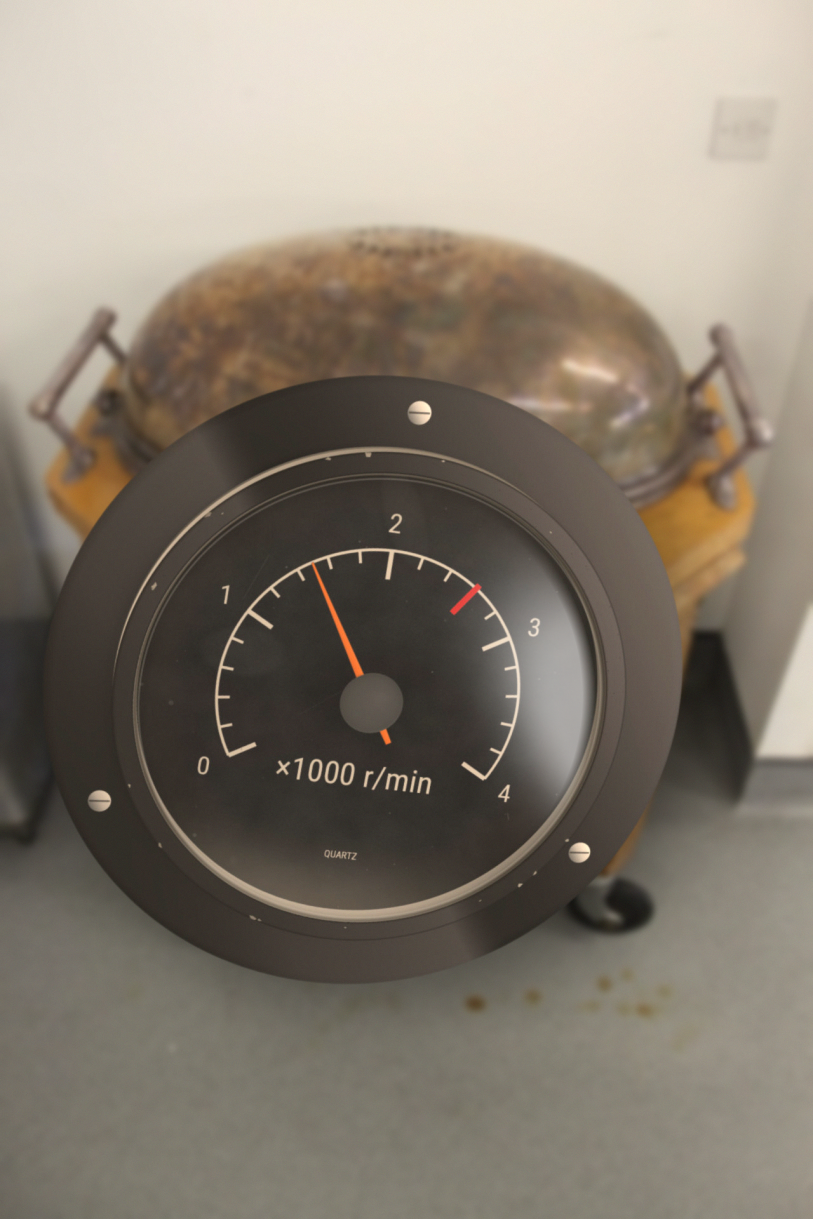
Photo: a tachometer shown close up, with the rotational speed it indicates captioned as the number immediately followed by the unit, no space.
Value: 1500rpm
